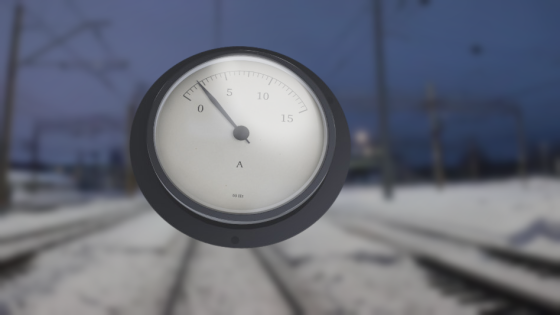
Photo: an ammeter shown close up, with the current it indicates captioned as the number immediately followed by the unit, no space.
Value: 2A
